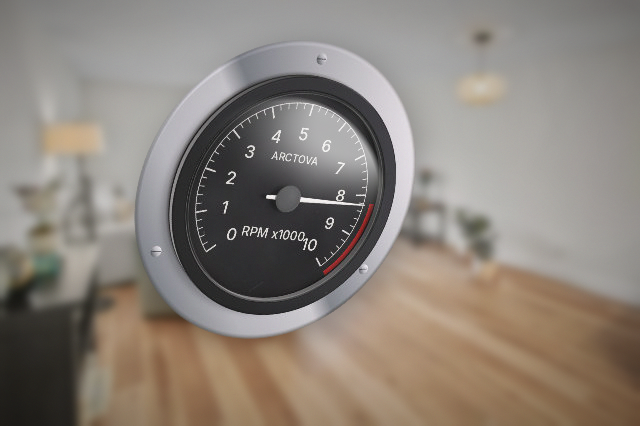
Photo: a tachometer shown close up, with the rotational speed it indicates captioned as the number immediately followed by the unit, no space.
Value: 8200rpm
